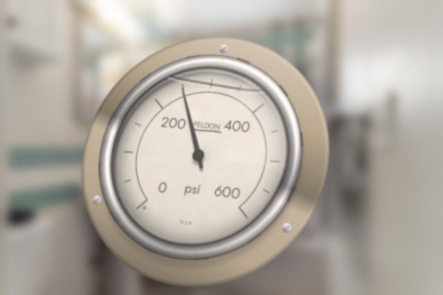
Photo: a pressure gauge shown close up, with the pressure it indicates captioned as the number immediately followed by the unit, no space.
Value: 250psi
